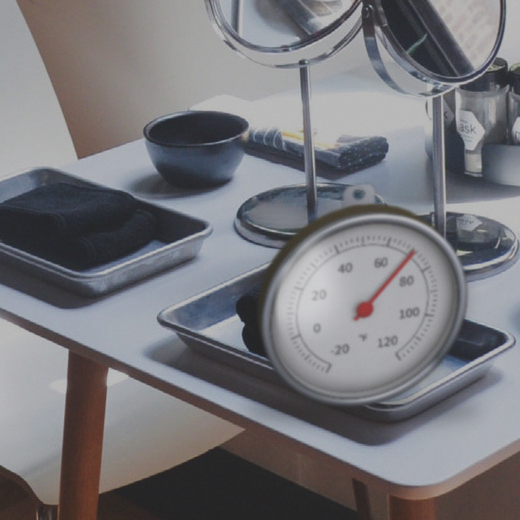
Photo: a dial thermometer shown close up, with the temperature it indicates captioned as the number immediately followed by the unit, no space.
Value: 70°F
